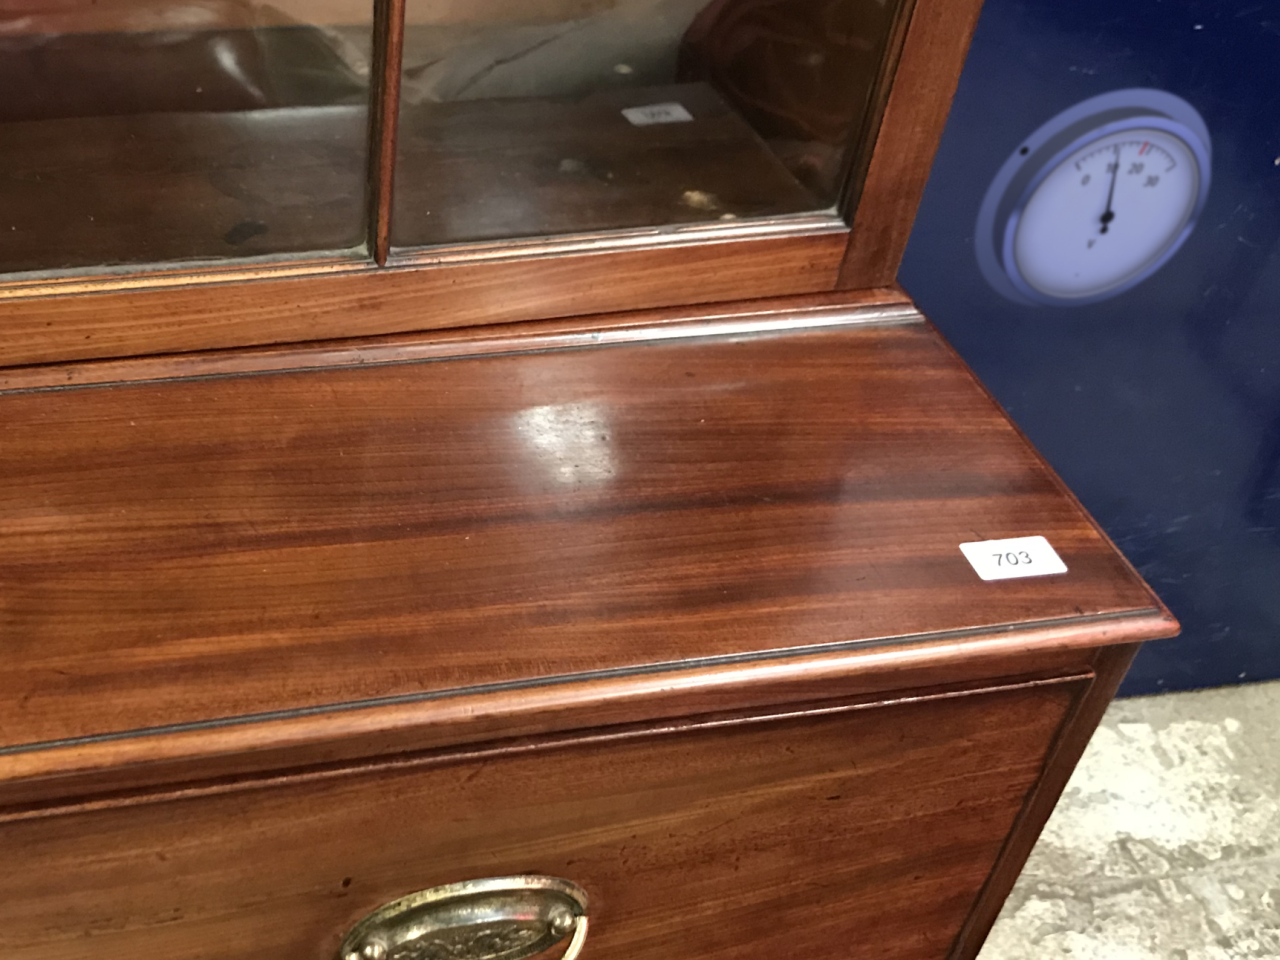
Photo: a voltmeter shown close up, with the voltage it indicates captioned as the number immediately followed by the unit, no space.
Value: 10V
